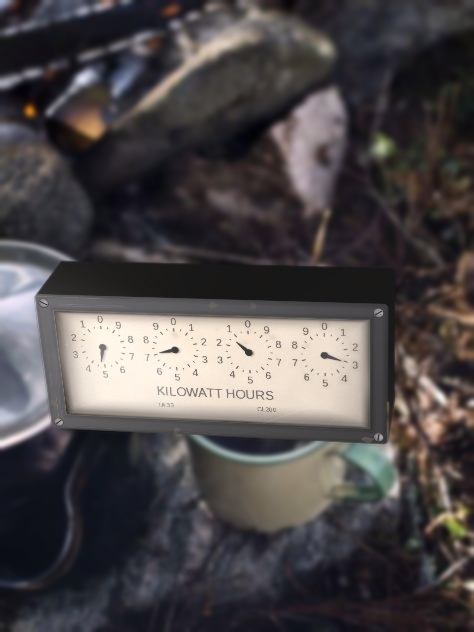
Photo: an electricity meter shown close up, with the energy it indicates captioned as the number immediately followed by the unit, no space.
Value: 4713kWh
